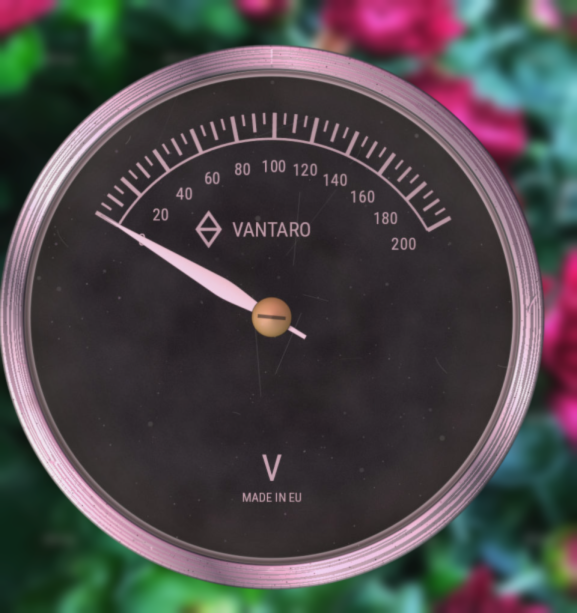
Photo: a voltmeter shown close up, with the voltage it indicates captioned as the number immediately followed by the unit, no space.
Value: 0V
